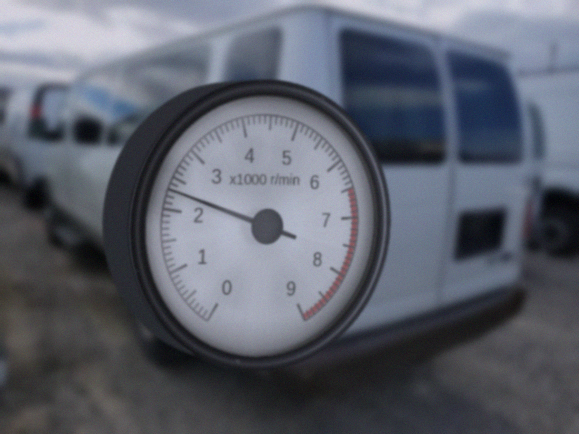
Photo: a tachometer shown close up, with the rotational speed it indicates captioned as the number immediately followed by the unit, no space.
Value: 2300rpm
